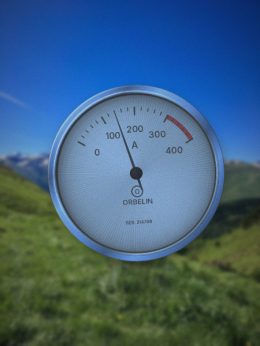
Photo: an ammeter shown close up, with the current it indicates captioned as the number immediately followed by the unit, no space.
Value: 140A
